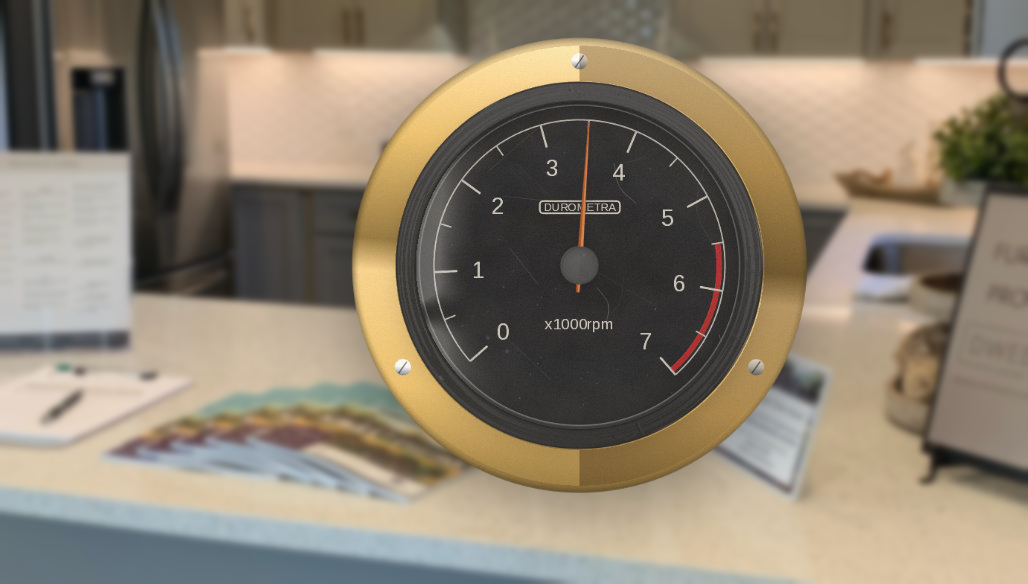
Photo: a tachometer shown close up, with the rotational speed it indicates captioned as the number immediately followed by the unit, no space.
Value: 3500rpm
